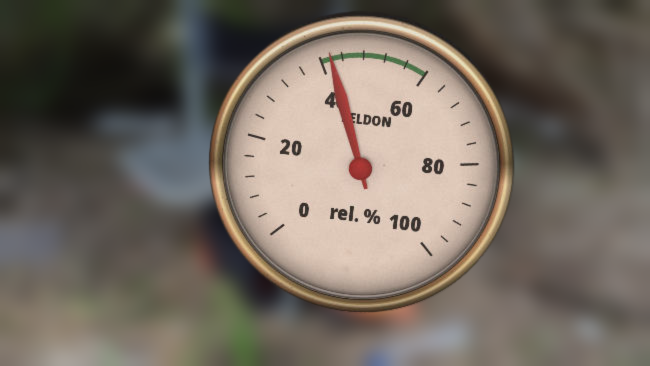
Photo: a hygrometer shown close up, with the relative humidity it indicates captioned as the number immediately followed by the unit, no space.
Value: 42%
